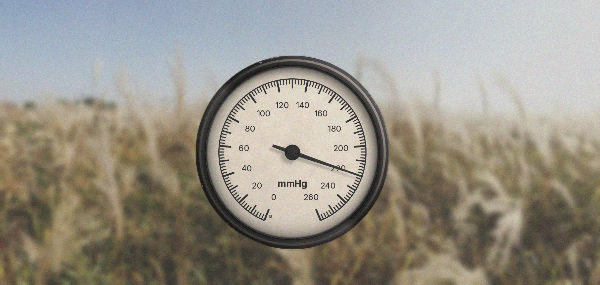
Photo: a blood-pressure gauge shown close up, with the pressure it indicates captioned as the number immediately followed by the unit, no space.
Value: 220mmHg
